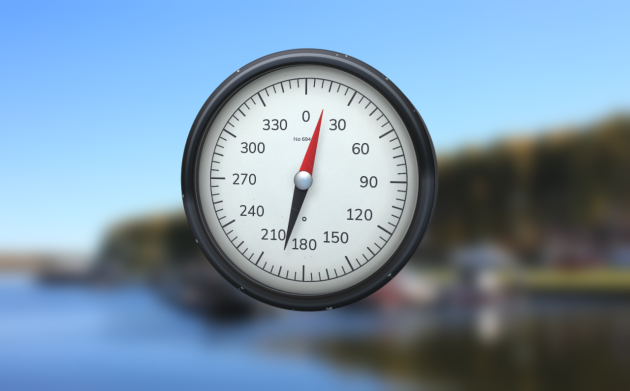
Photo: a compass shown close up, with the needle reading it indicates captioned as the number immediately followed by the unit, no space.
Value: 15°
